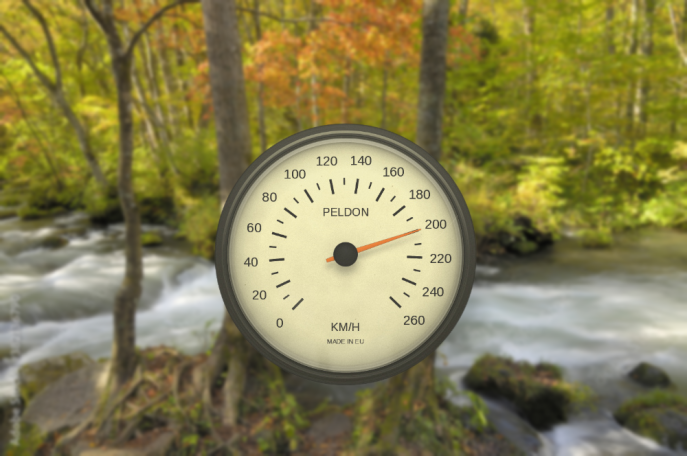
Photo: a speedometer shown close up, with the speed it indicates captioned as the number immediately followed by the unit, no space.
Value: 200km/h
